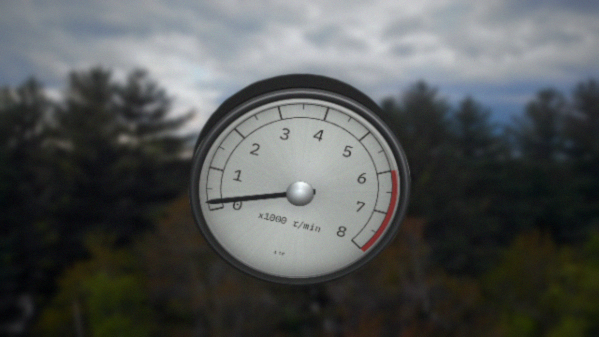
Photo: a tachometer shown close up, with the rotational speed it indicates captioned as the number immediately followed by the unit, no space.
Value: 250rpm
